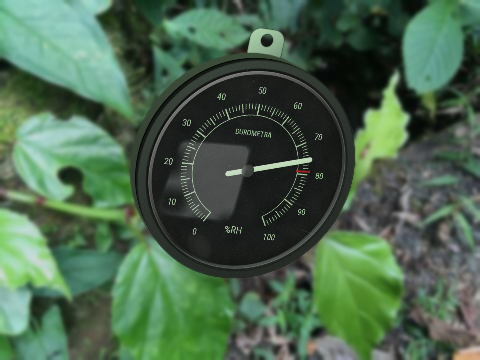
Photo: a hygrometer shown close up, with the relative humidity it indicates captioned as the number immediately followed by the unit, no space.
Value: 75%
